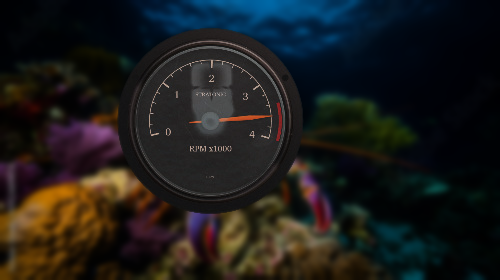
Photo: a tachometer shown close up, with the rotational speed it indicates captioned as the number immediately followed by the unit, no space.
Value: 3600rpm
